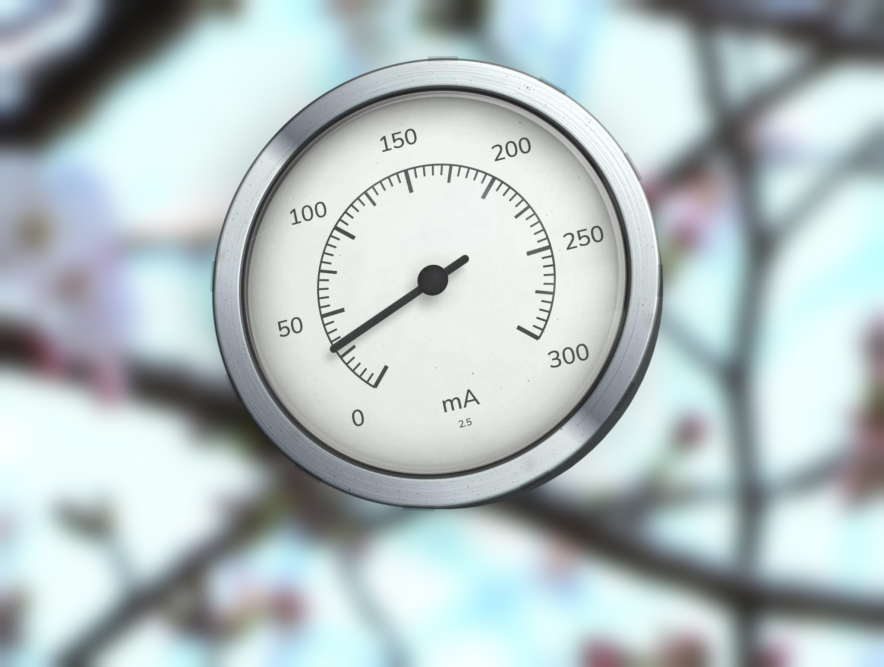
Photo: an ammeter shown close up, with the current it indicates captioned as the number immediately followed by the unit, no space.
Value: 30mA
